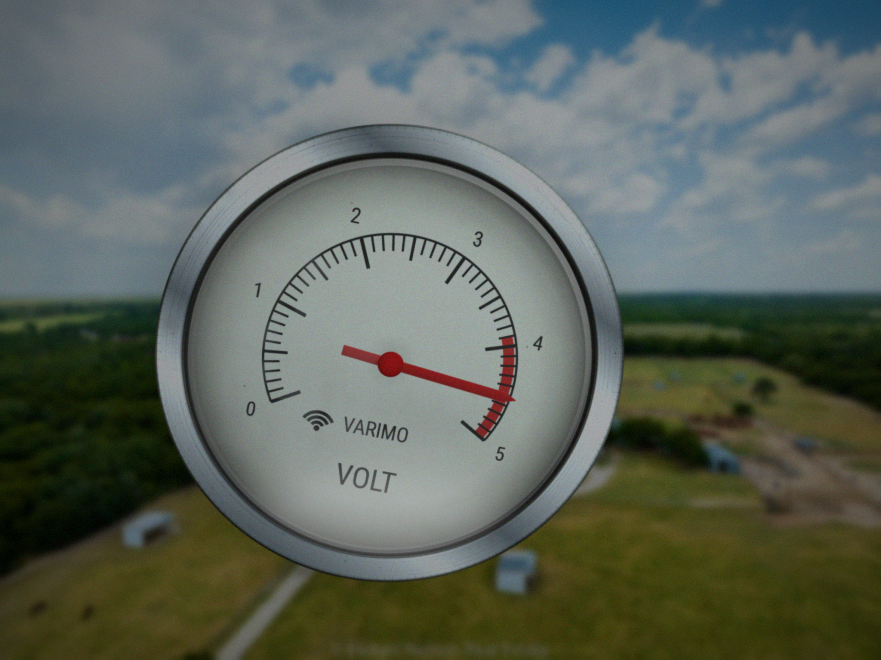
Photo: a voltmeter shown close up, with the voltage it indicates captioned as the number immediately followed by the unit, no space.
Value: 4.5V
